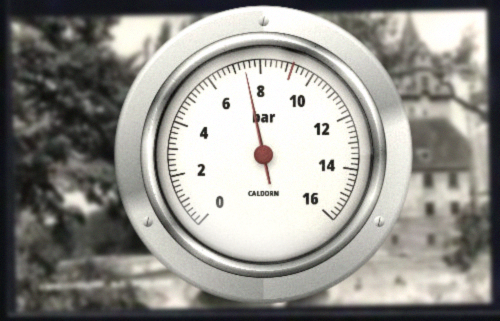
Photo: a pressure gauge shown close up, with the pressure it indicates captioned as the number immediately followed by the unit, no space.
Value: 7.4bar
